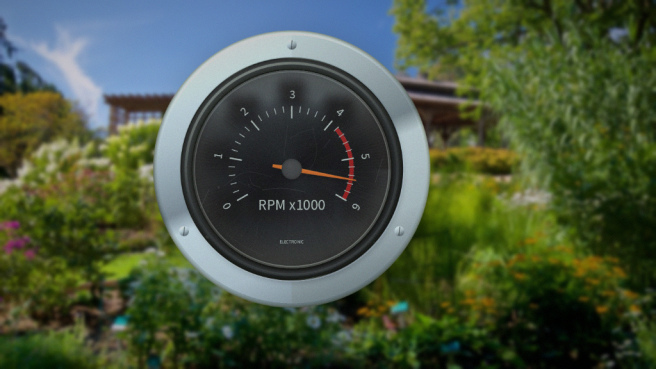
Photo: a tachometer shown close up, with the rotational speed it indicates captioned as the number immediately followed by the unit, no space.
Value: 5500rpm
